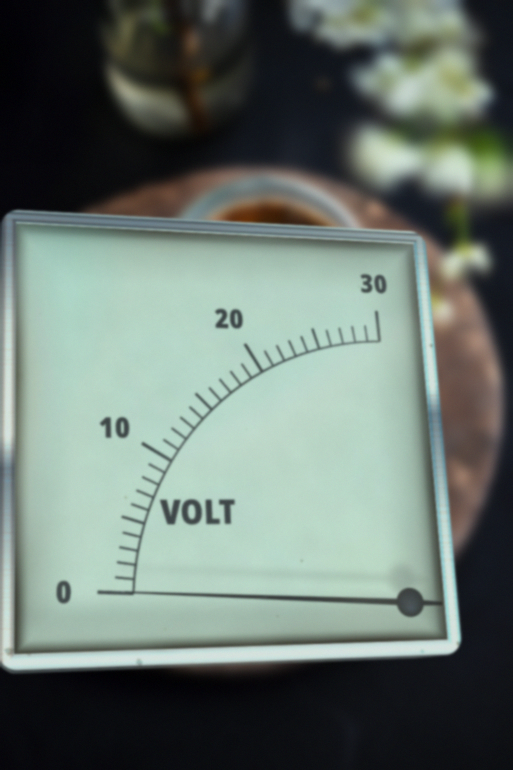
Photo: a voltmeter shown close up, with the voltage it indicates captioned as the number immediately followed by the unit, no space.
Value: 0V
